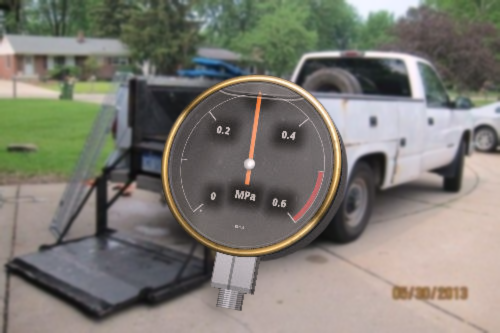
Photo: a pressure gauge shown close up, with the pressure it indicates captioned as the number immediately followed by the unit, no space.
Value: 0.3MPa
